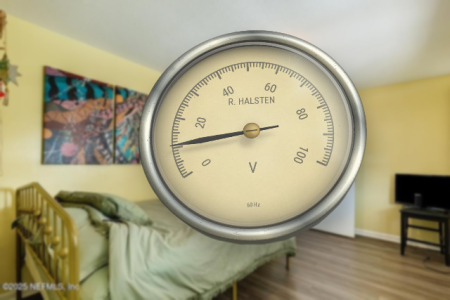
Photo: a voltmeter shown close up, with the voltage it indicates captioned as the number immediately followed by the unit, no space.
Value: 10V
